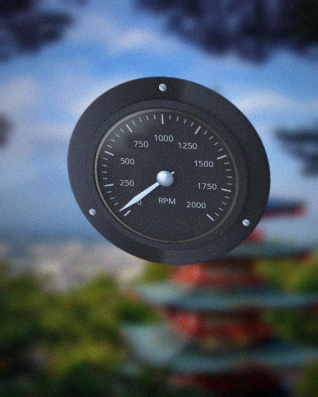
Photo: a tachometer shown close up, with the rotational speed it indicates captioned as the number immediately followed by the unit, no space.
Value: 50rpm
